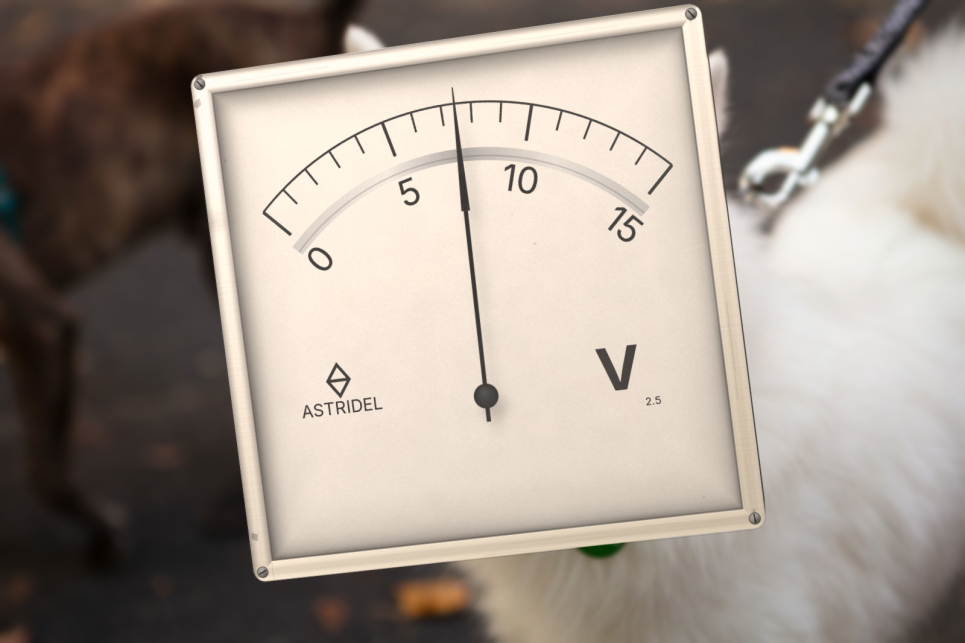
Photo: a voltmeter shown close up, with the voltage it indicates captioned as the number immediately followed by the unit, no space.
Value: 7.5V
